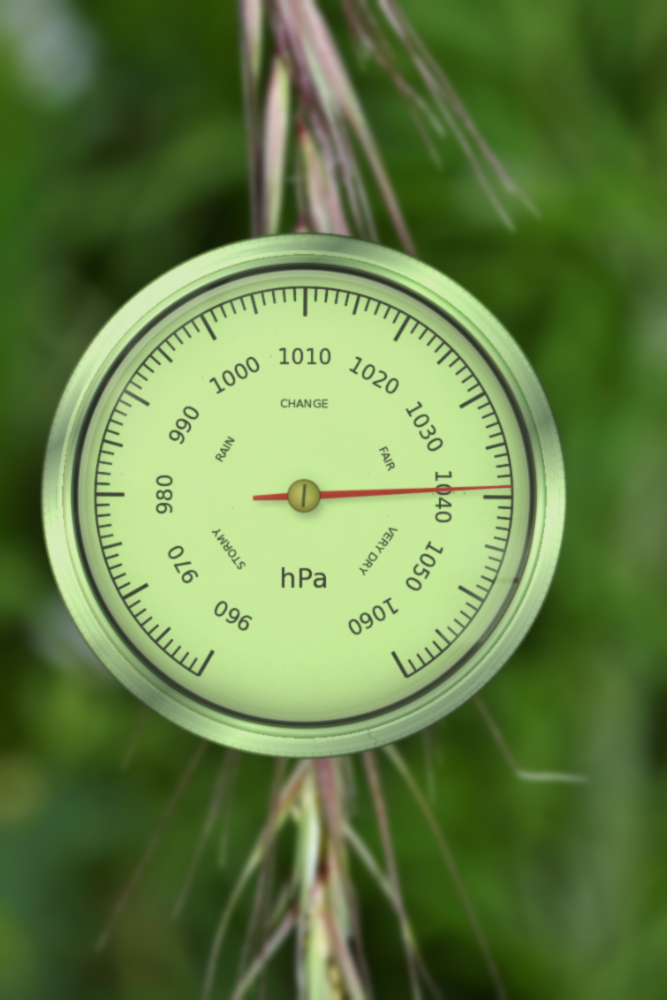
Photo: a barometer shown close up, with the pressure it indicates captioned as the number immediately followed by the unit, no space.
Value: 1039hPa
